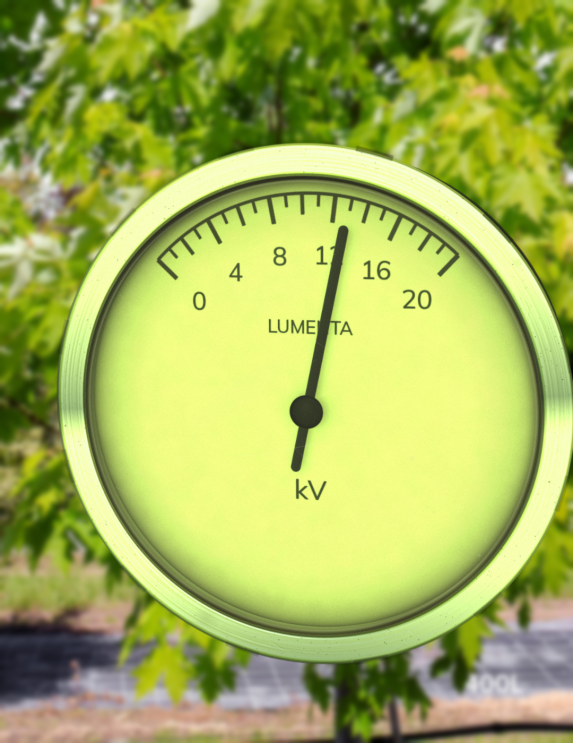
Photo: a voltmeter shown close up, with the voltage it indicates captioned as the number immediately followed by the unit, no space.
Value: 13kV
